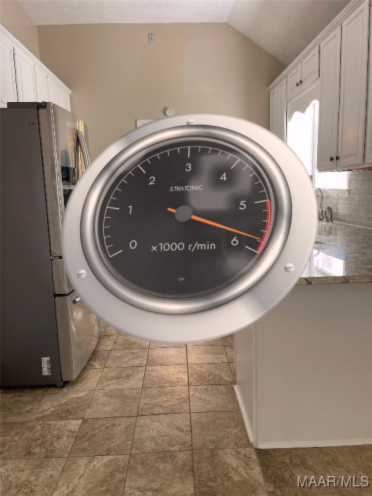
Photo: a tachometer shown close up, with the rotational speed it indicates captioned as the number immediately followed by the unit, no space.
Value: 5800rpm
